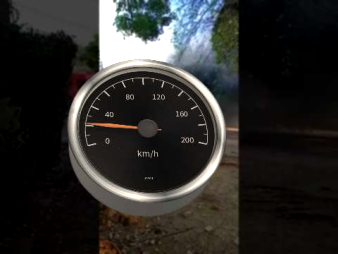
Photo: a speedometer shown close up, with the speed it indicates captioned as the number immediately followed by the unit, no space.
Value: 20km/h
